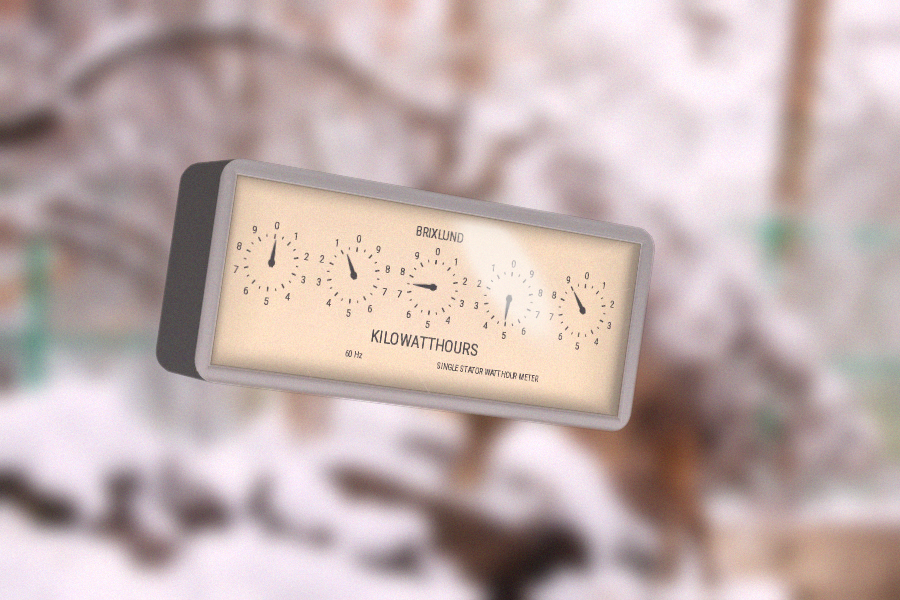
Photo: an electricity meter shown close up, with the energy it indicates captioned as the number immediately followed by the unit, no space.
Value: 749kWh
